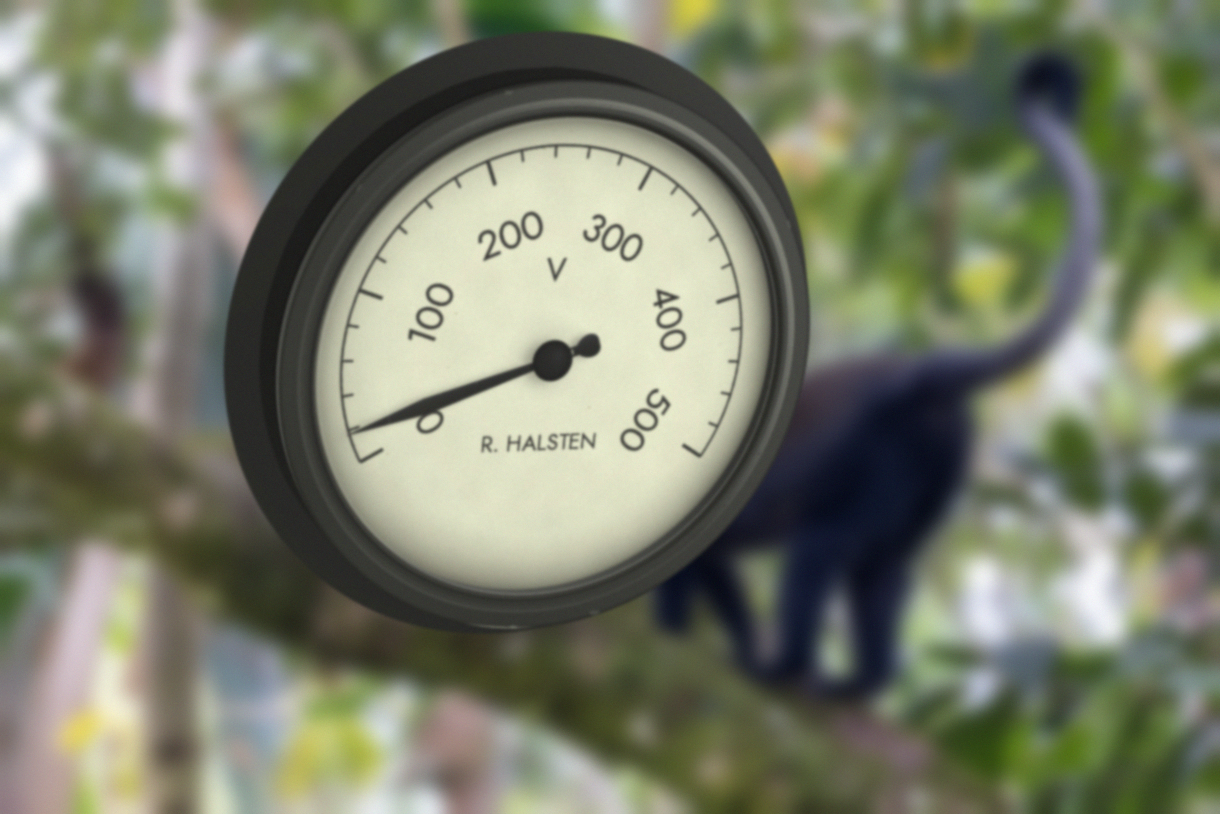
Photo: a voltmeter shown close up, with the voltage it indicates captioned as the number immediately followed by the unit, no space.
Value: 20V
